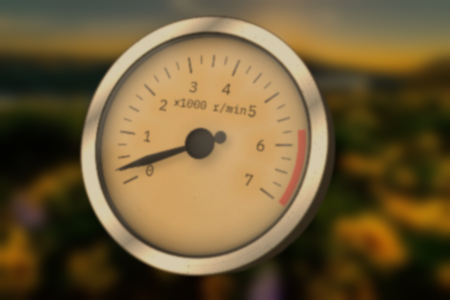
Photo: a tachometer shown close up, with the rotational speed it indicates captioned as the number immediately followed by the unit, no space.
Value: 250rpm
